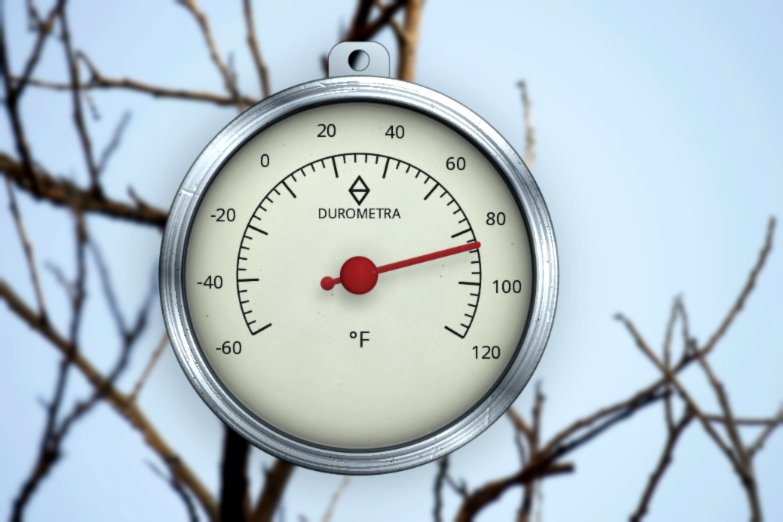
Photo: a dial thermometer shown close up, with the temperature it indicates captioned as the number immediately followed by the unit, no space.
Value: 86°F
